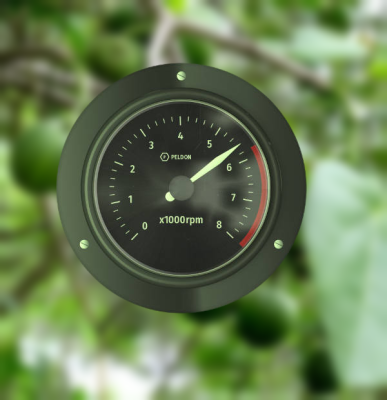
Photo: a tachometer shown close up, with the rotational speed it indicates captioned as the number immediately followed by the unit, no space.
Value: 5600rpm
